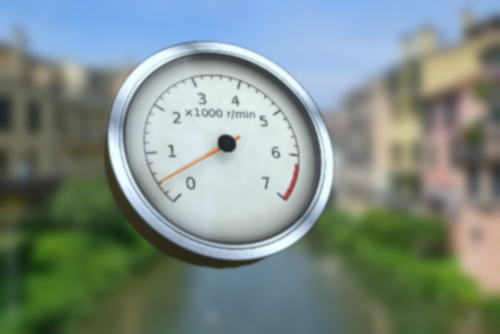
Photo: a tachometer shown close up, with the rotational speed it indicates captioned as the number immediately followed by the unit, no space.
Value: 400rpm
